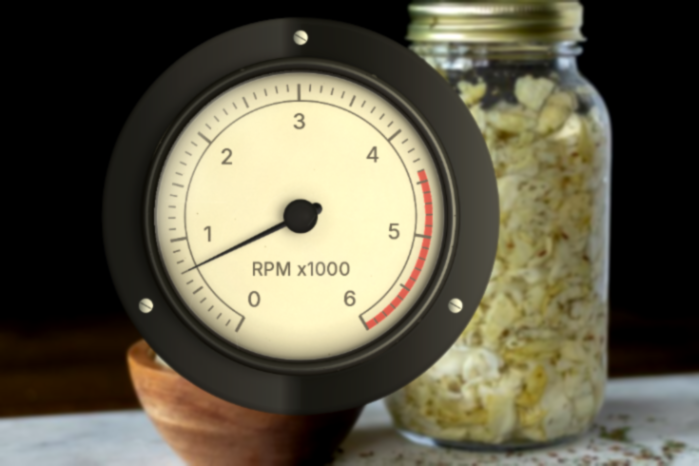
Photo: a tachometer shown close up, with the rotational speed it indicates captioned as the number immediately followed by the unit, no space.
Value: 700rpm
